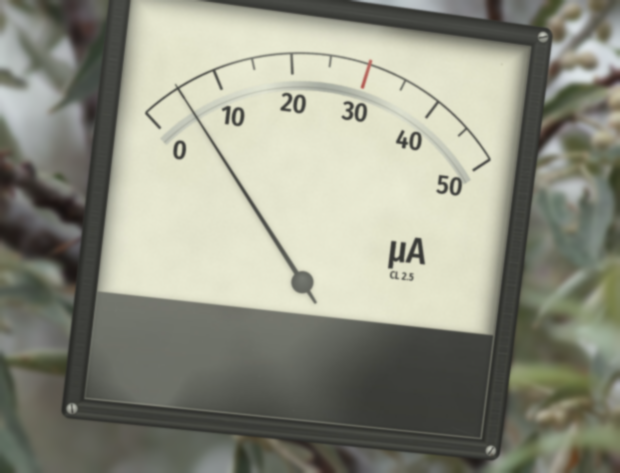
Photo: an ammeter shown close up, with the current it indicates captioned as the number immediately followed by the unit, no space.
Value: 5µA
